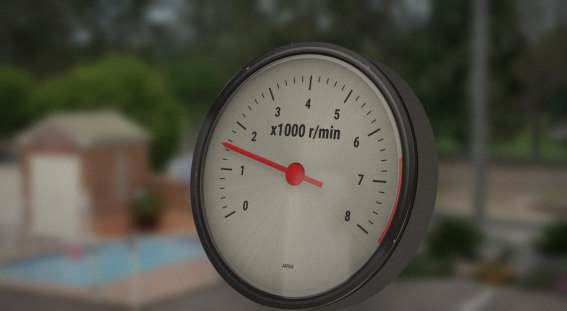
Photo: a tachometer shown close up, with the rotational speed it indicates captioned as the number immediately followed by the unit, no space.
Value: 1500rpm
